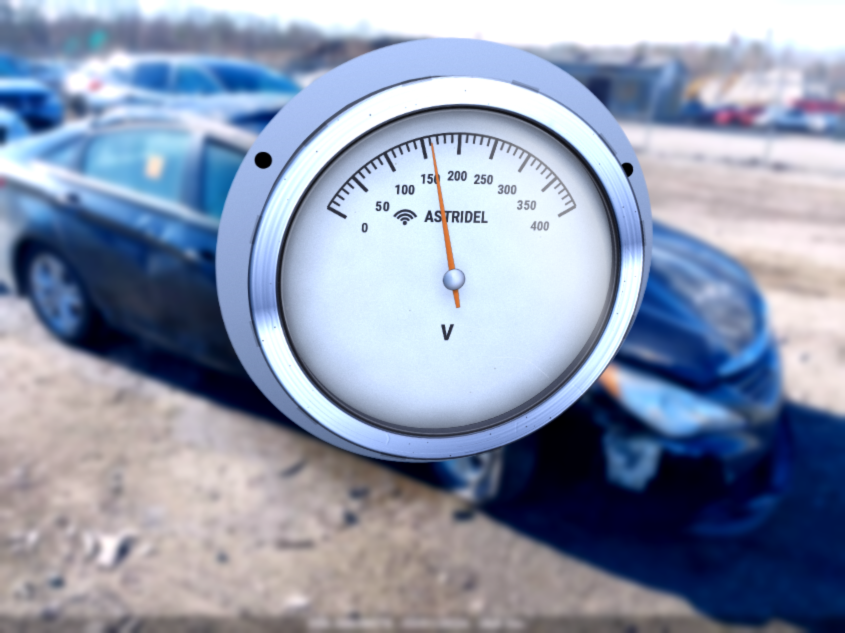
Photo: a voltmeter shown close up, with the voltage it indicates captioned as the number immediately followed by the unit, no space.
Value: 160V
